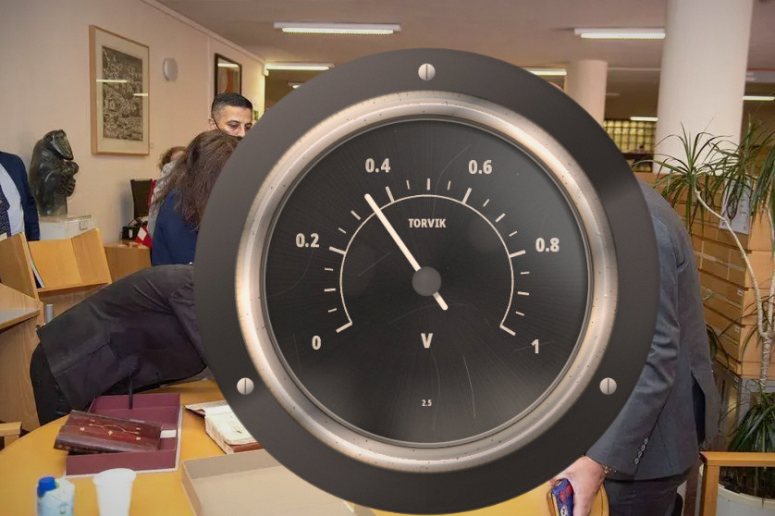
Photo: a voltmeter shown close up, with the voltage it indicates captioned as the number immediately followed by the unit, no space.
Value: 0.35V
